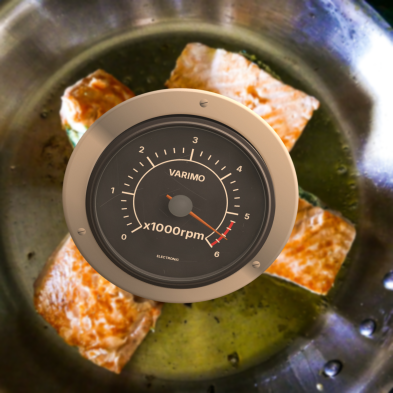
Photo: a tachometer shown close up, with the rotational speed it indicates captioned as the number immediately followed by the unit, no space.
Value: 5600rpm
